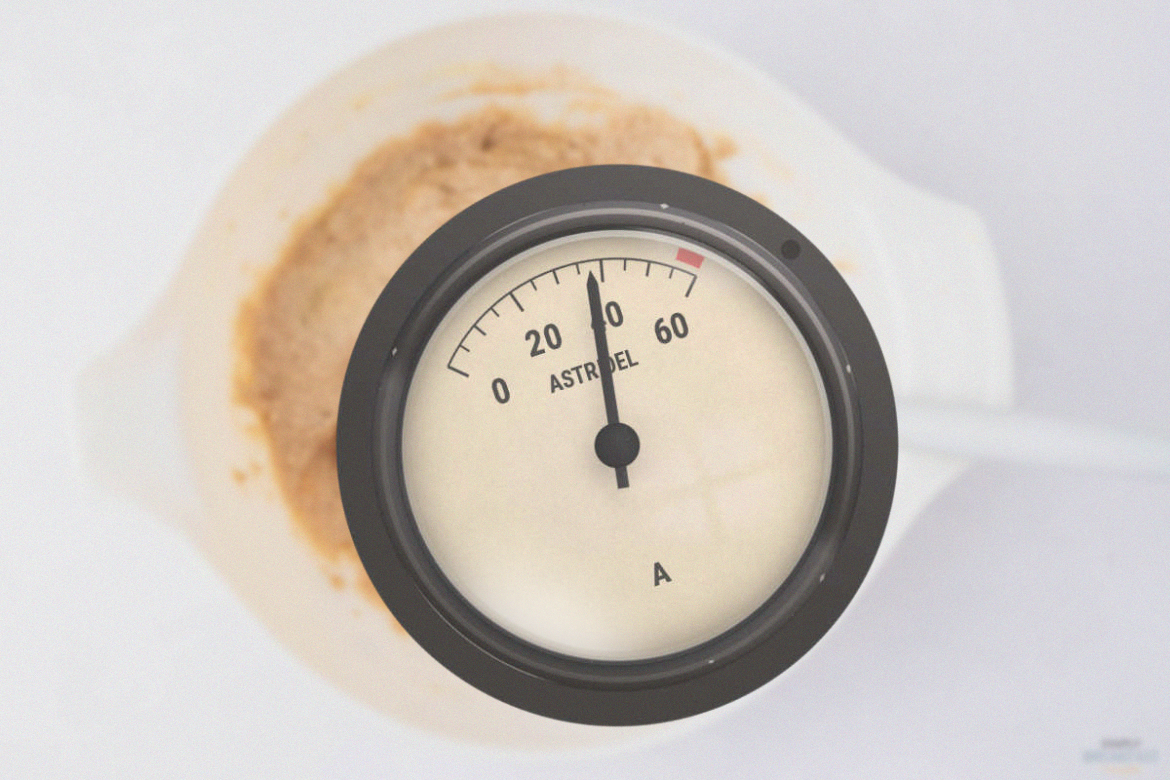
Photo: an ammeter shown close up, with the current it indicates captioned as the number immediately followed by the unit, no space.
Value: 37.5A
